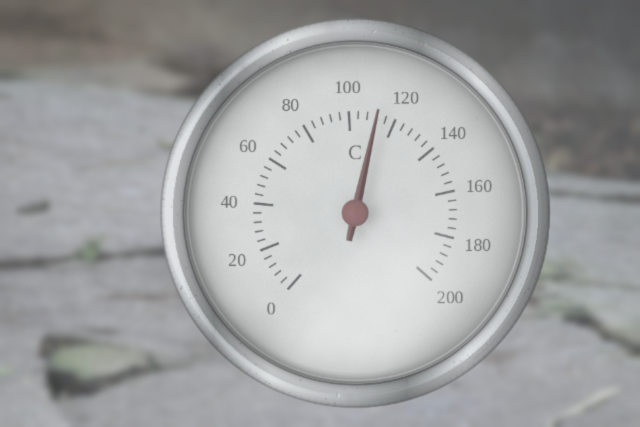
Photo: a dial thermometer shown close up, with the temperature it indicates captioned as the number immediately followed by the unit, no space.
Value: 112°C
